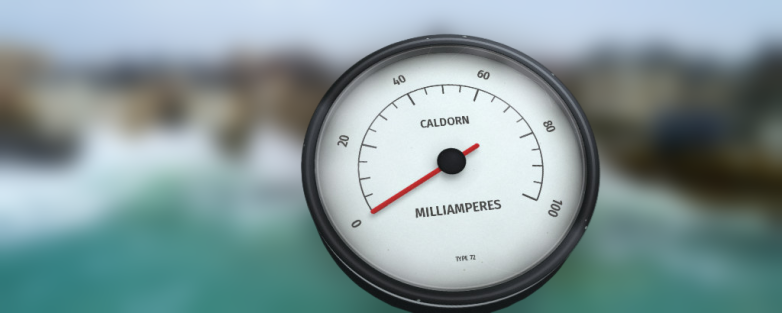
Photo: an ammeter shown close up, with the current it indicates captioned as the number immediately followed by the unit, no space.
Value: 0mA
